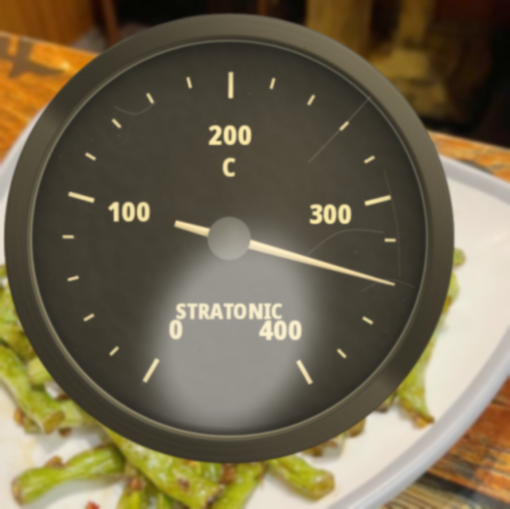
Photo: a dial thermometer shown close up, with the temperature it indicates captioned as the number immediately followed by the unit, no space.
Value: 340°C
